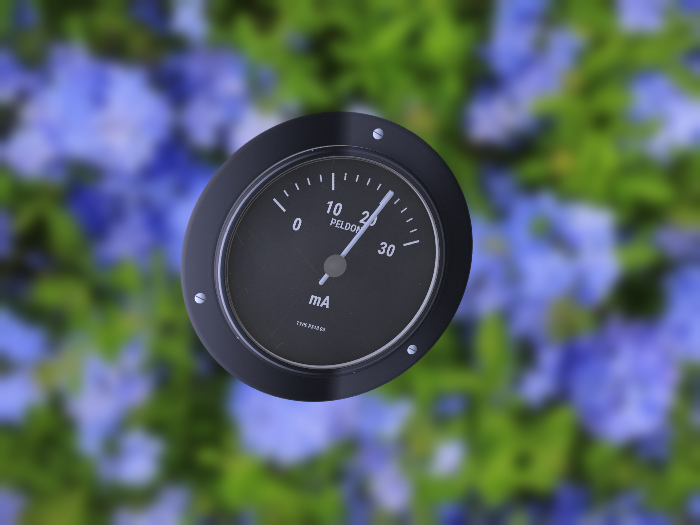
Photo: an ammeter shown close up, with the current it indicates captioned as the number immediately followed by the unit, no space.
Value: 20mA
